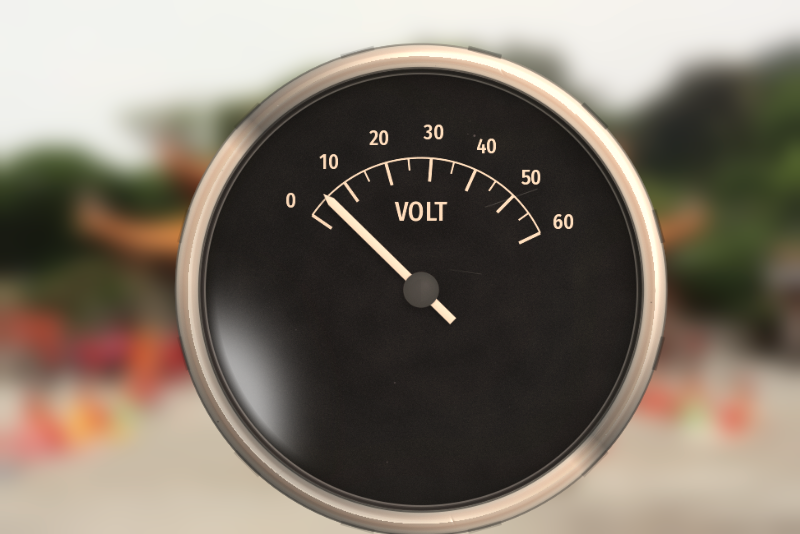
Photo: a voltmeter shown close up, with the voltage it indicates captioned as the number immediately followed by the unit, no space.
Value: 5V
